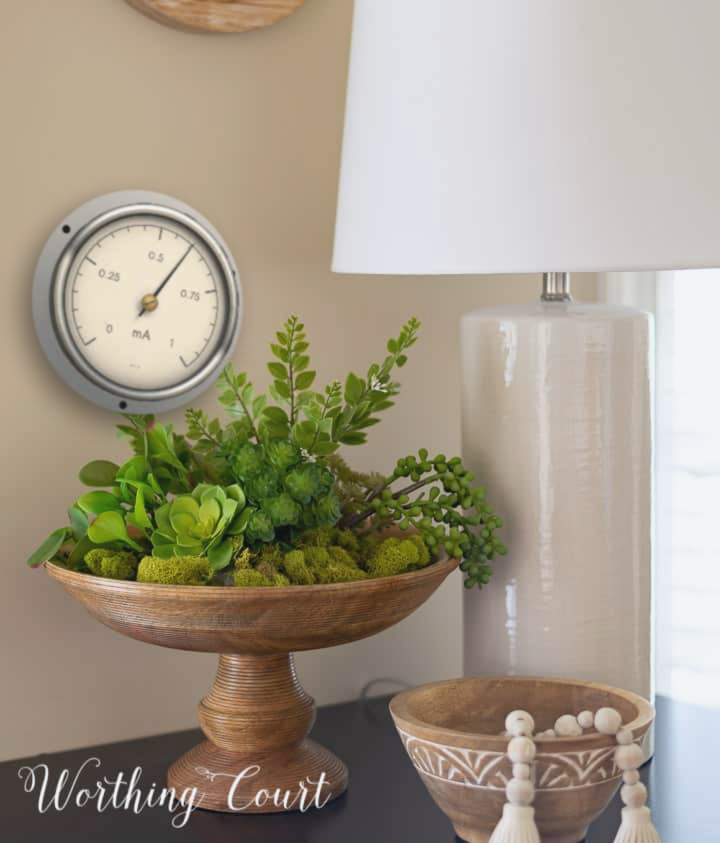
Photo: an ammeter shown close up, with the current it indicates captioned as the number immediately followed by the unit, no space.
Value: 0.6mA
